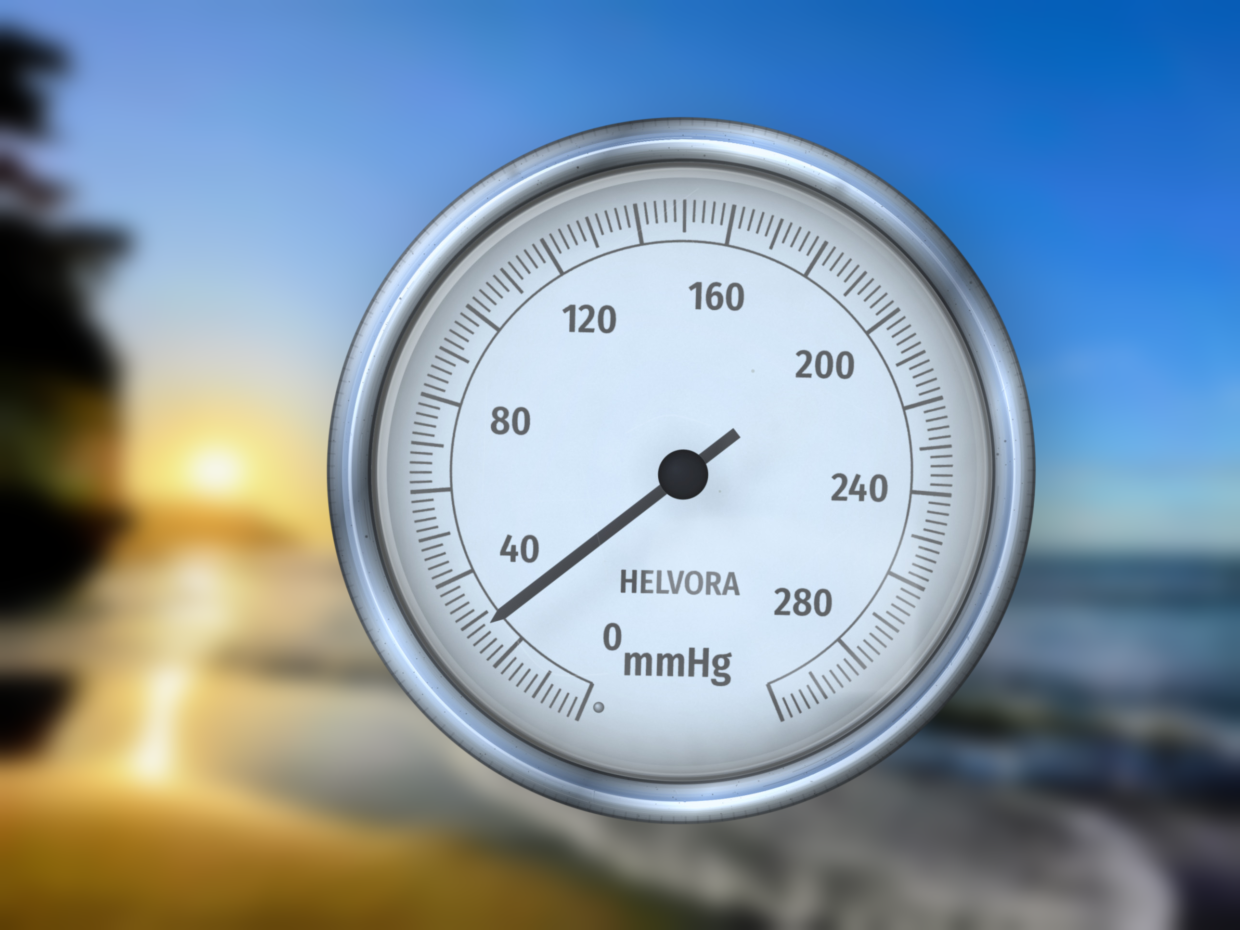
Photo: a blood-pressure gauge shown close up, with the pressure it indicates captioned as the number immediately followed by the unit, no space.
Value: 28mmHg
